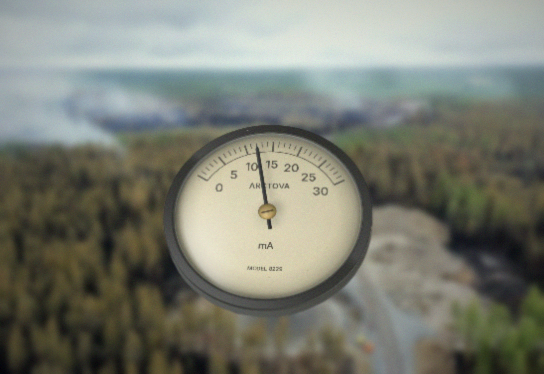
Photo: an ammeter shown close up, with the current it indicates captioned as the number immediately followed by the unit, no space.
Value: 12mA
